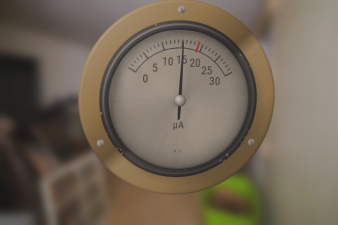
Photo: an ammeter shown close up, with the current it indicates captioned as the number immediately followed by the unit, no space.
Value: 15µA
